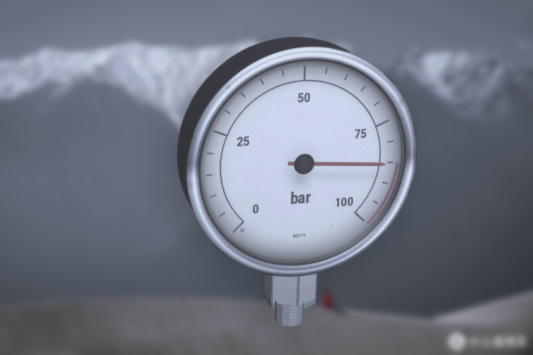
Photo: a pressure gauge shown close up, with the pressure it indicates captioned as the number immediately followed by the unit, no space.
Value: 85bar
